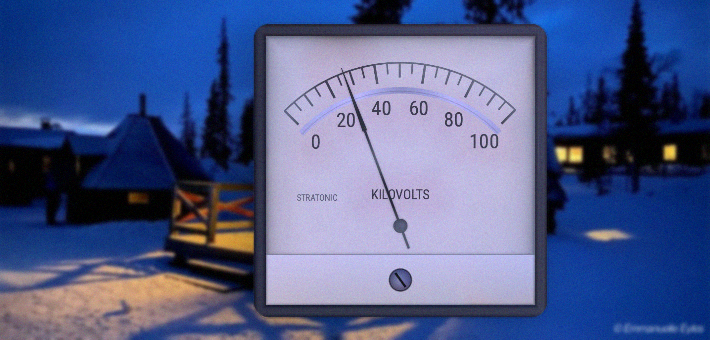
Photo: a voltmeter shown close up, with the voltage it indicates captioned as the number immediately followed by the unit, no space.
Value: 27.5kV
